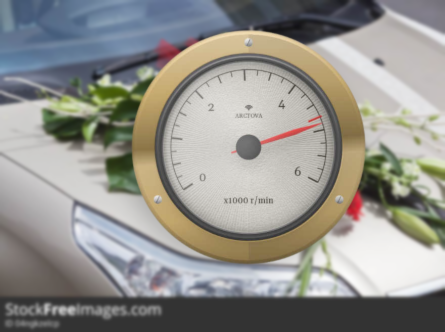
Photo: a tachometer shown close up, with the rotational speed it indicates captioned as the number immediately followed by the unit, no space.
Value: 4875rpm
